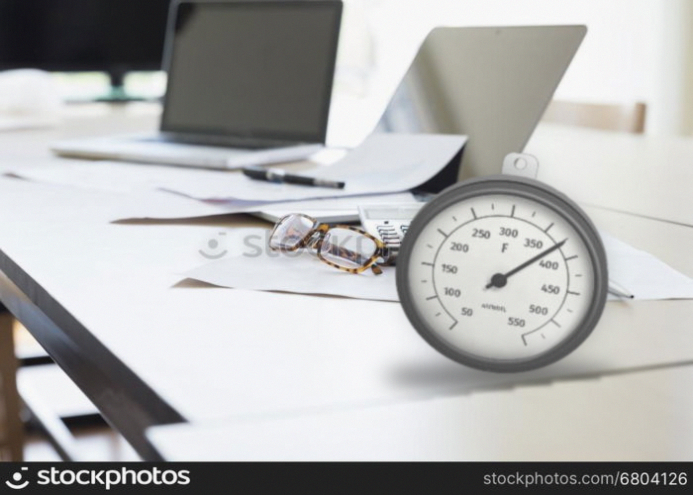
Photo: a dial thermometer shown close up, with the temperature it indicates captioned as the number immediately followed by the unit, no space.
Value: 375°F
